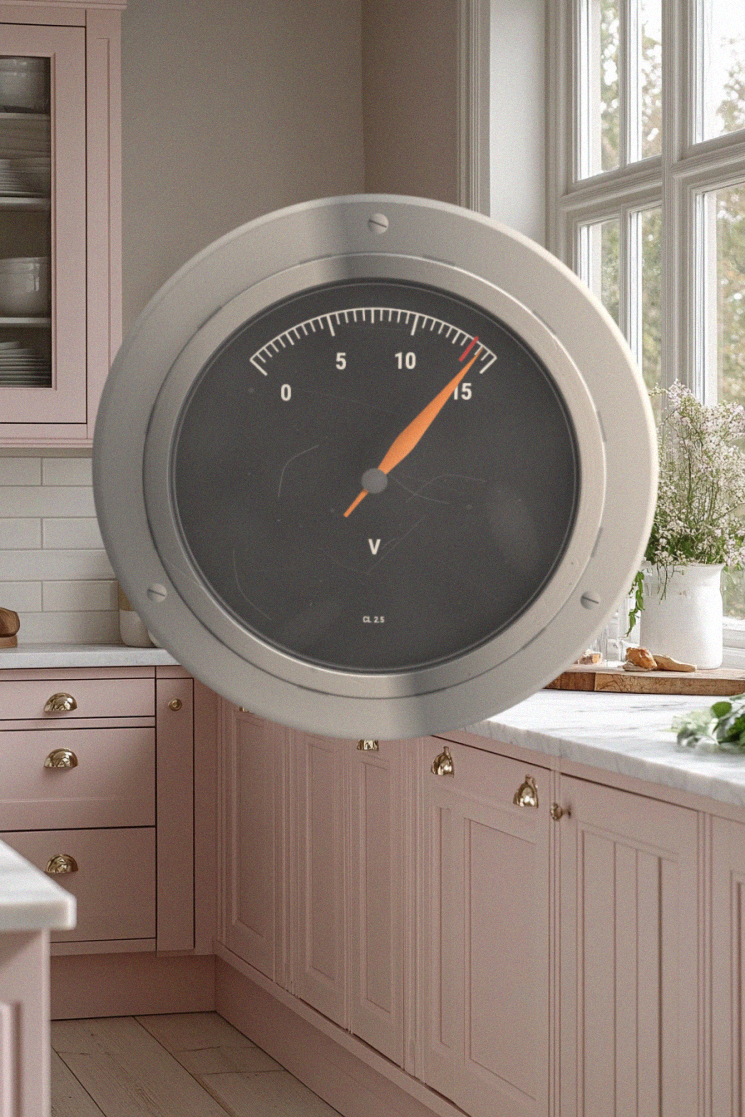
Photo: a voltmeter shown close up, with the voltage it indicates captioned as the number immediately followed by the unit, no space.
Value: 14V
